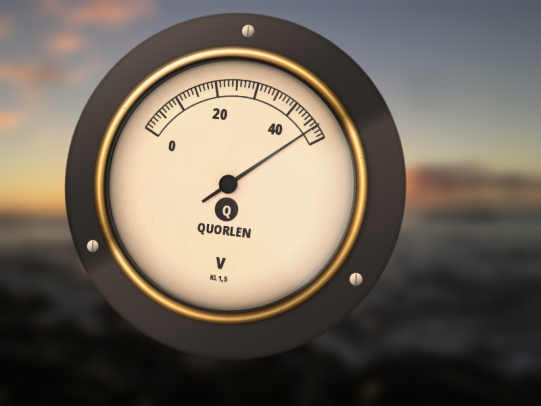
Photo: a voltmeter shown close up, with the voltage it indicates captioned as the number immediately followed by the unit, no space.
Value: 47V
